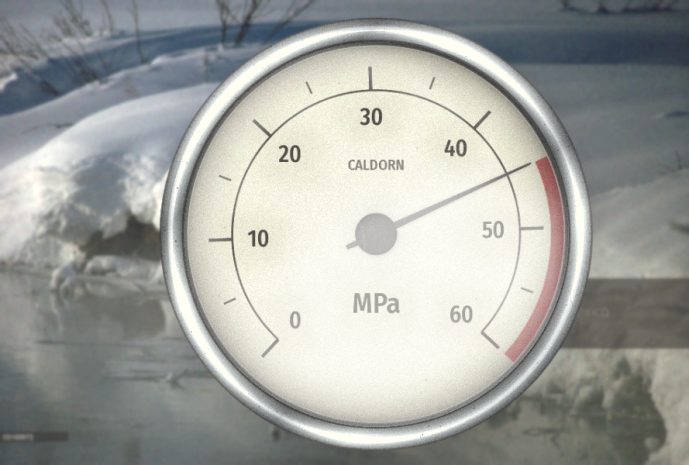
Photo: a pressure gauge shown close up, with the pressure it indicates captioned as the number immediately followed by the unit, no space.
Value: 45MPa
